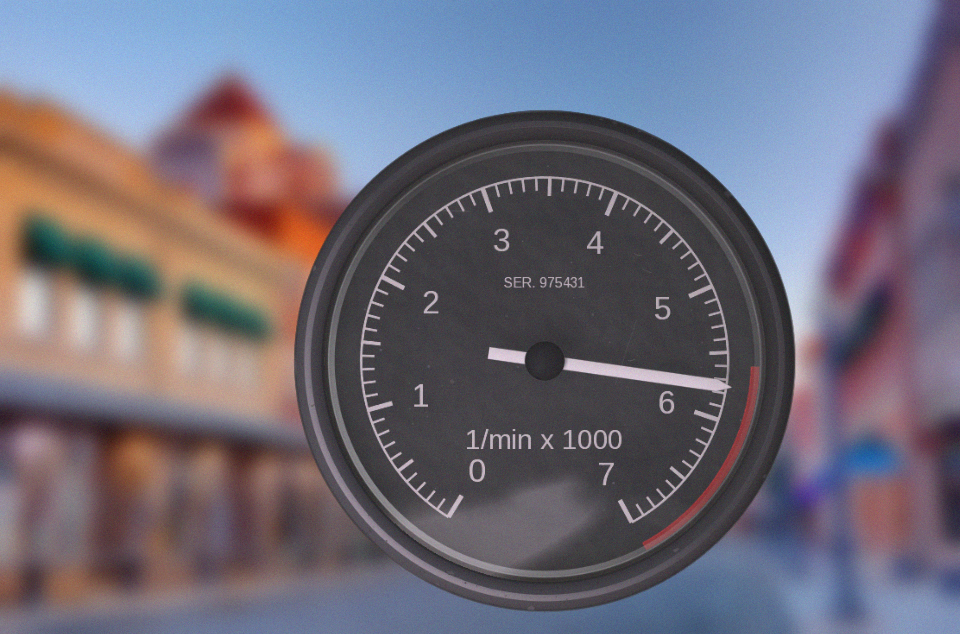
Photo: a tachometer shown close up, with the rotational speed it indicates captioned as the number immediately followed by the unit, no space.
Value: 5750rpm
